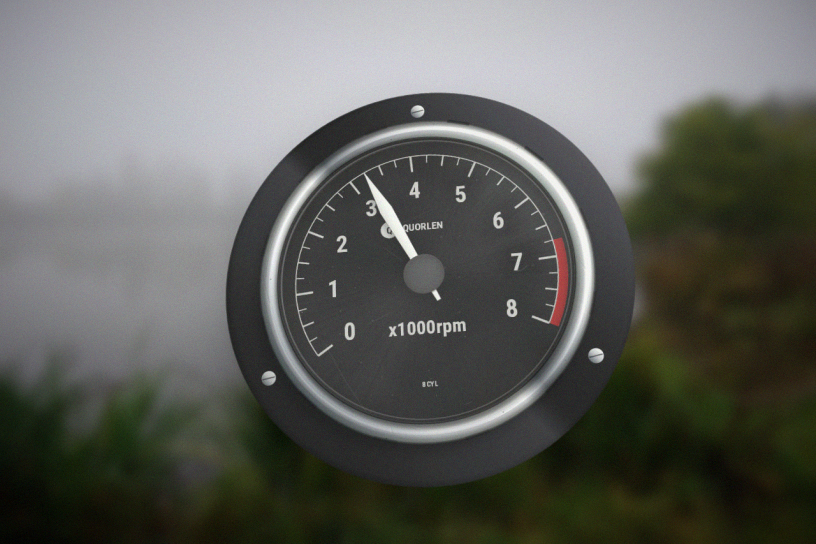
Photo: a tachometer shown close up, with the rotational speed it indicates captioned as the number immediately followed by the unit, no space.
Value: 3250rpm
